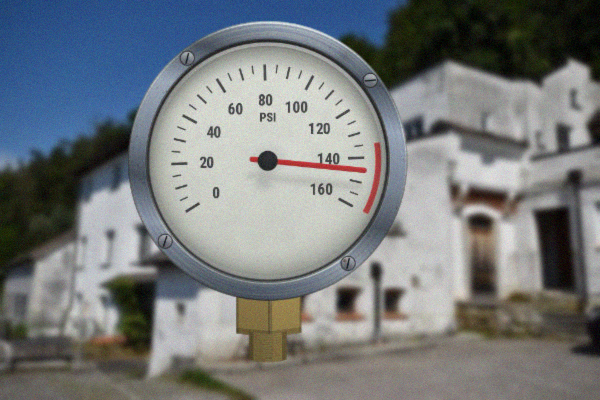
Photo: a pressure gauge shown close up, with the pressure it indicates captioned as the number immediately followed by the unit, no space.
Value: 145psi
